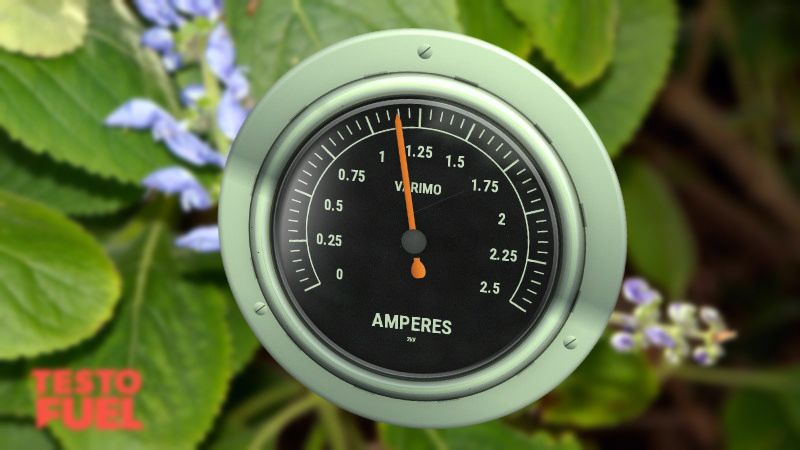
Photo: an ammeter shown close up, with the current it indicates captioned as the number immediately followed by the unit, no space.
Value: 1.15A
